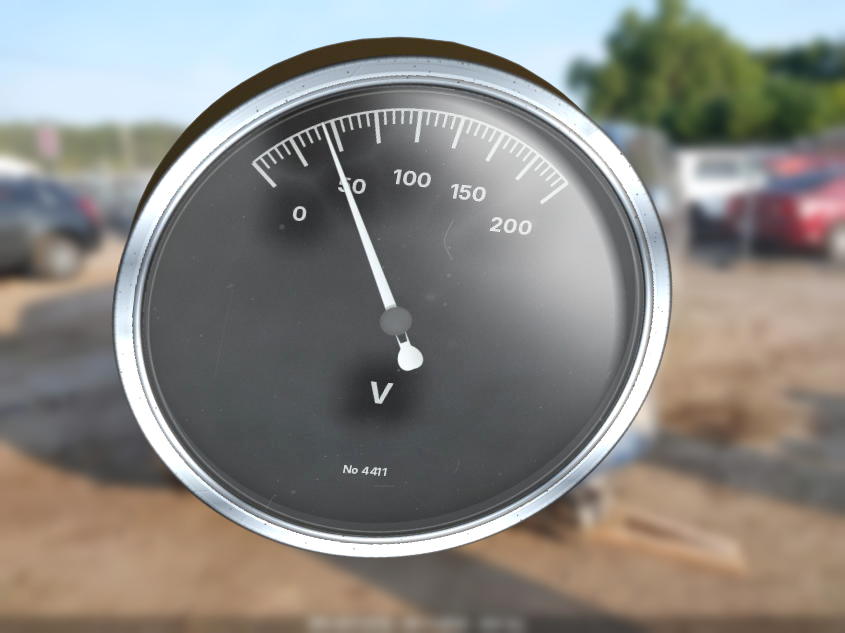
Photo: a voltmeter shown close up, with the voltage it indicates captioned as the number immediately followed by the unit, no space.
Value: 45V
